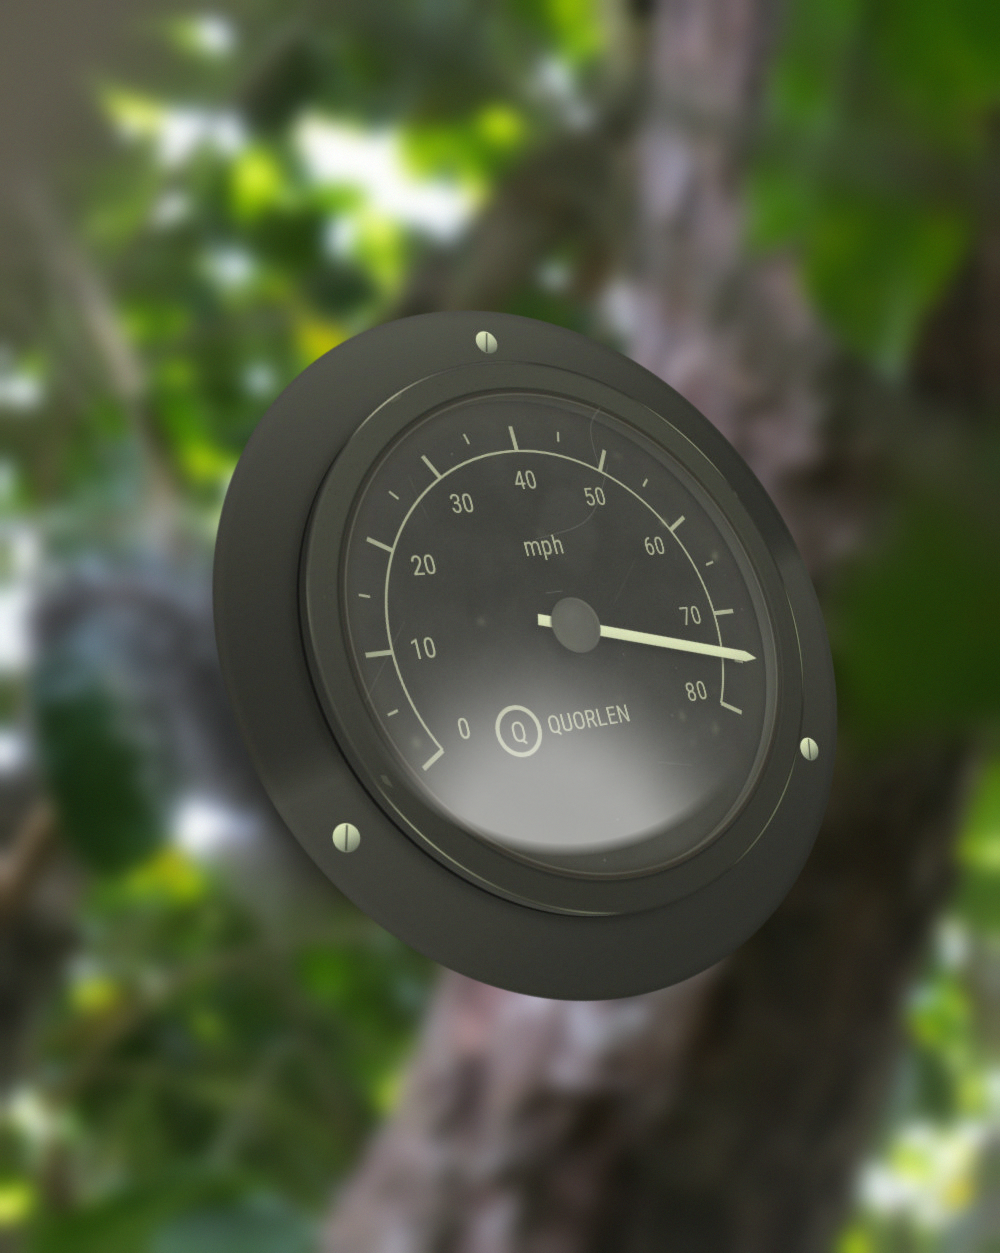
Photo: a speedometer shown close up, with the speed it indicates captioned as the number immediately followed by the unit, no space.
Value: 75mph
